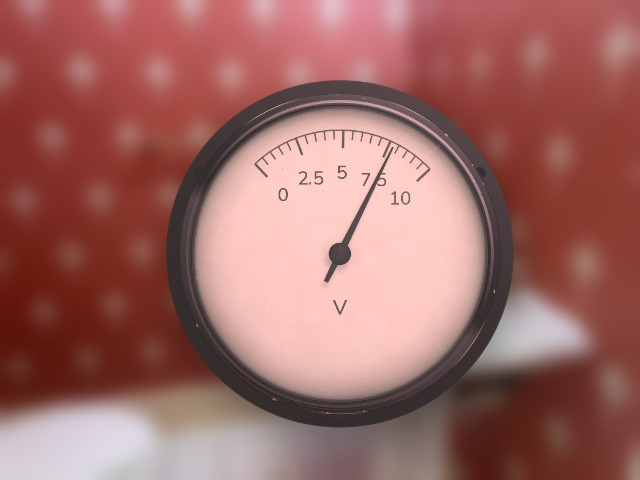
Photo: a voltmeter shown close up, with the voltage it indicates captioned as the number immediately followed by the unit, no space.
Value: 7.75V
